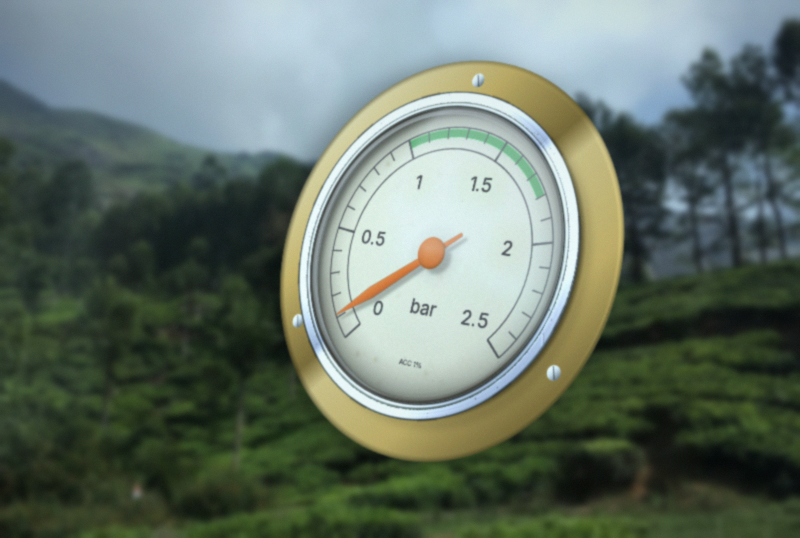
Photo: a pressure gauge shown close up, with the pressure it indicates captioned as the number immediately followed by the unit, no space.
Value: 0.1bar
